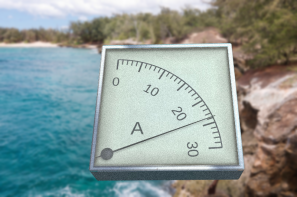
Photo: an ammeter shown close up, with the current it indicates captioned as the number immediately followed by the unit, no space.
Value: 24A
